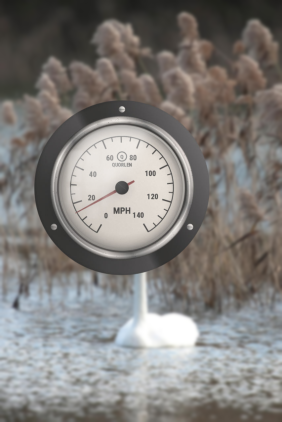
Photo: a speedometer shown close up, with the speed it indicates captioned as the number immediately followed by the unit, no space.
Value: 15mph
